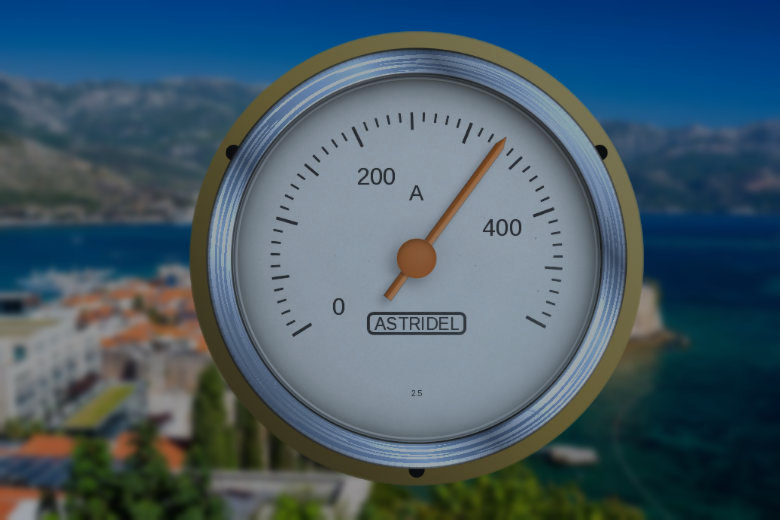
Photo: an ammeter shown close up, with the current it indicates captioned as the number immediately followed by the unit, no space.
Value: 330A
